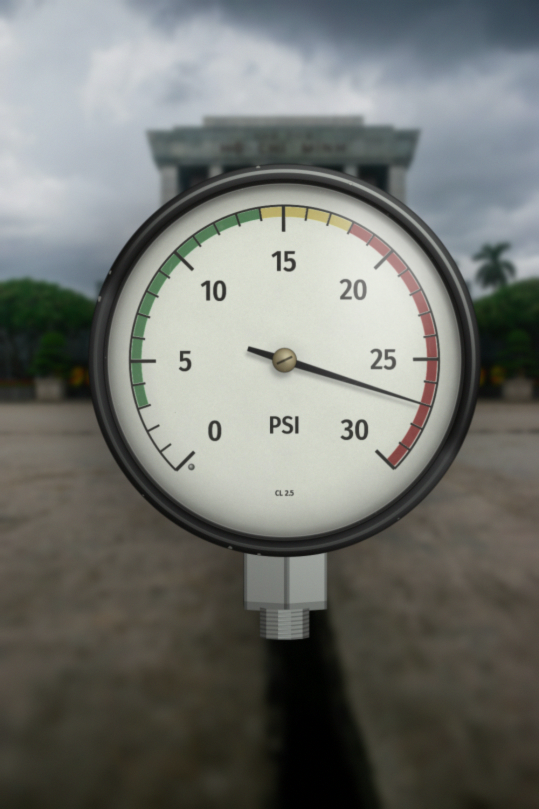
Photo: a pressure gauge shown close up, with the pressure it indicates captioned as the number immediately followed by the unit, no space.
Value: 27psi
